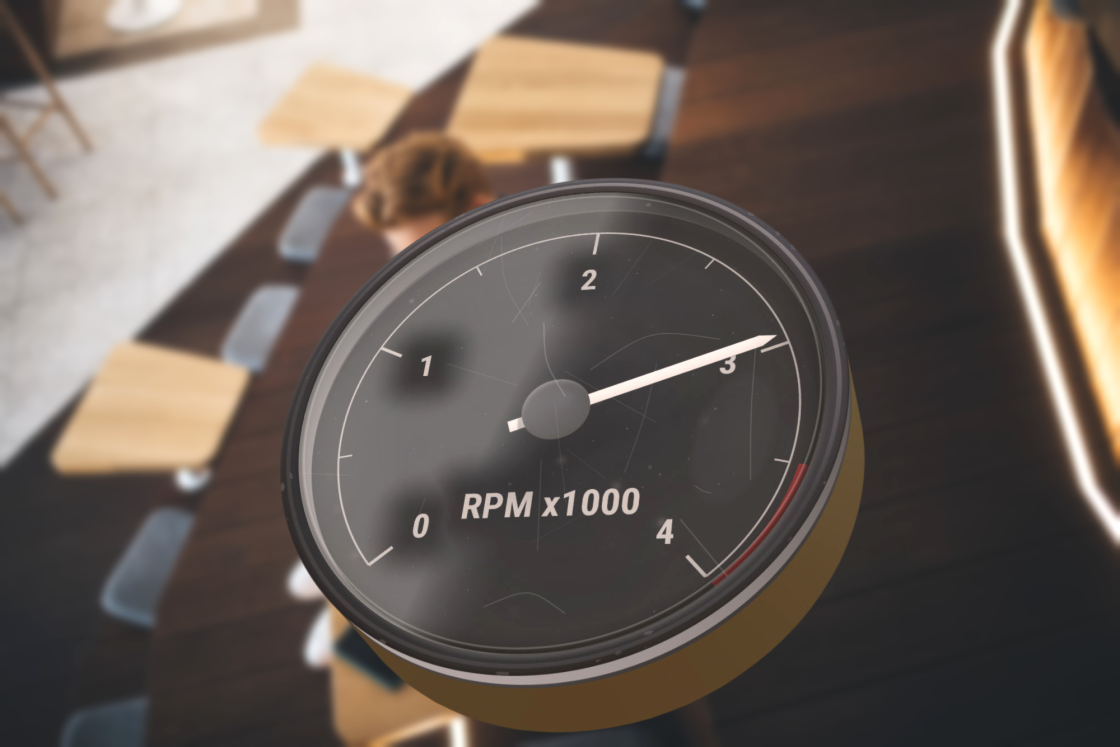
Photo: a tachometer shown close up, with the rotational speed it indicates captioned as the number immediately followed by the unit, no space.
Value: 3000rpm
